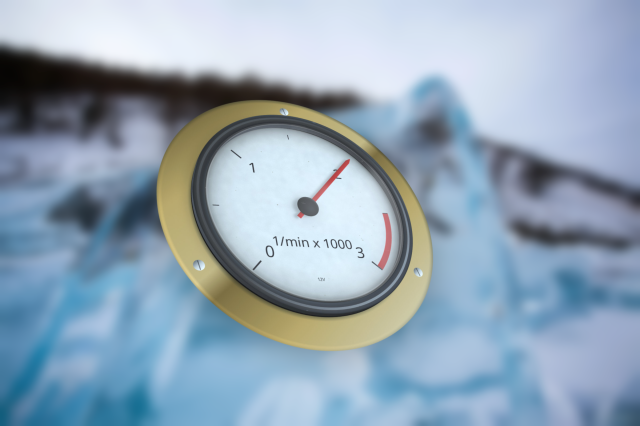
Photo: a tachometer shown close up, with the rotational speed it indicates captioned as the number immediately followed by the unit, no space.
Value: 2000rpm
